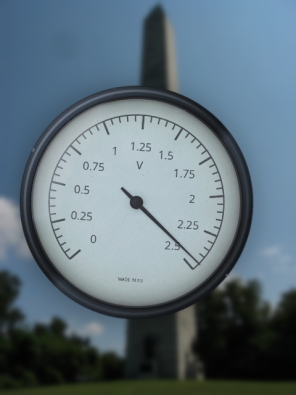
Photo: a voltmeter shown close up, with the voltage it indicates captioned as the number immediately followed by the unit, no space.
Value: 2.45V
